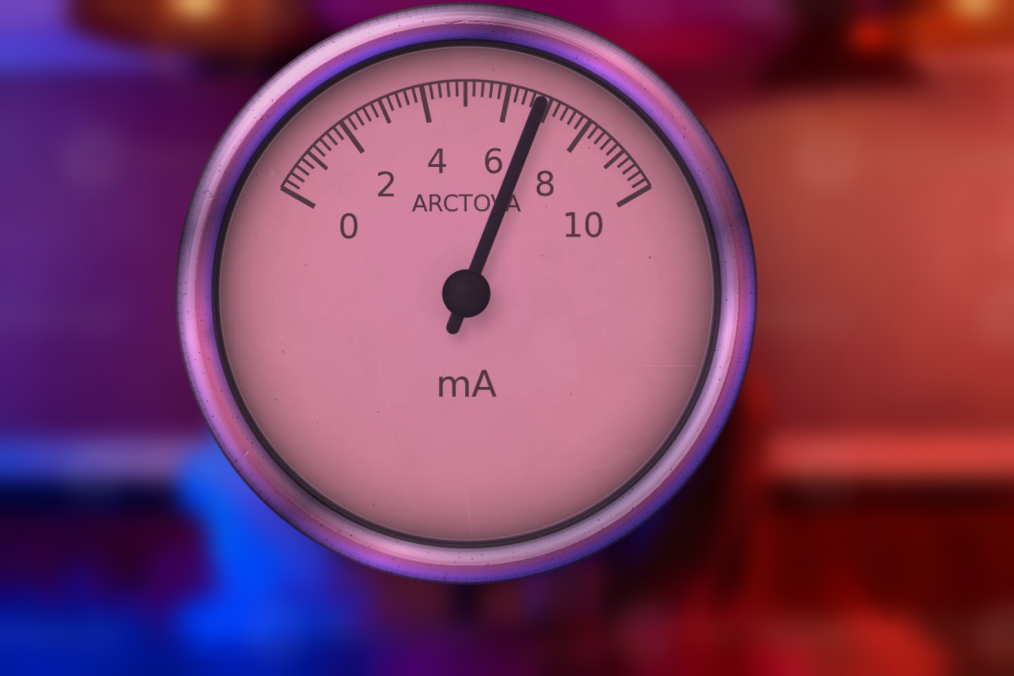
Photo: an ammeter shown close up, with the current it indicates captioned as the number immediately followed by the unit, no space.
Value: 6.8mA
